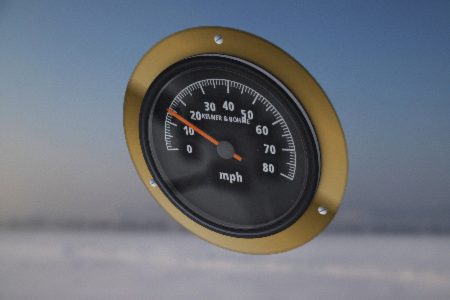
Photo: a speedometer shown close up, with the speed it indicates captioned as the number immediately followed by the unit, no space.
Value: 15mph
